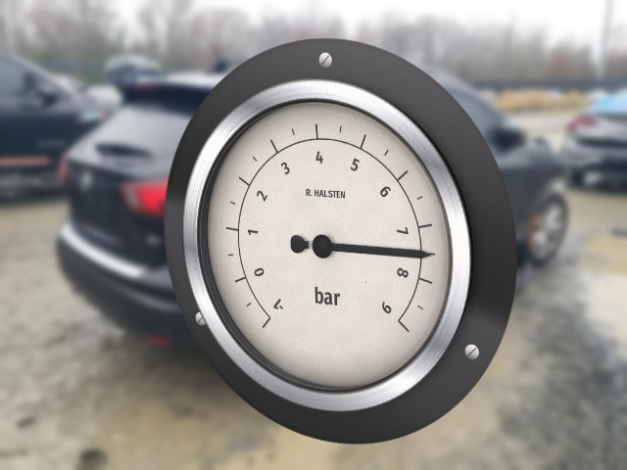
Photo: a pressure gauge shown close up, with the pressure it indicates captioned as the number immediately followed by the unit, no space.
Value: 7.5bar
